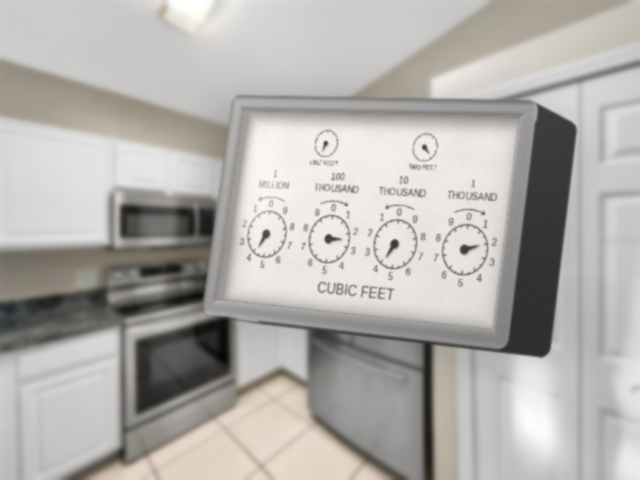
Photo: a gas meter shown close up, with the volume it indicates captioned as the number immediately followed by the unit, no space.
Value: 424200ft³
